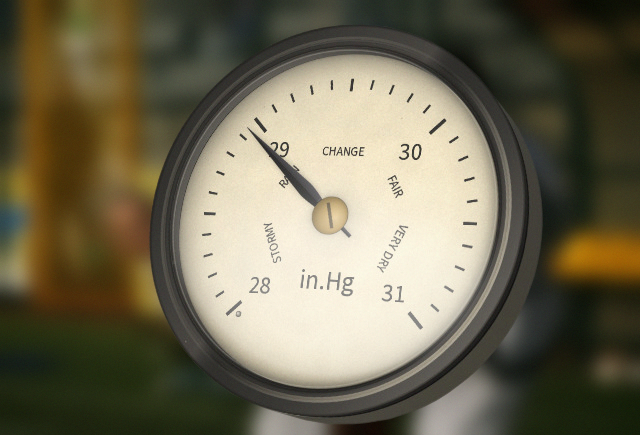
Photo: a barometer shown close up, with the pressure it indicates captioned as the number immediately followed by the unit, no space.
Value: 28.95inHg
